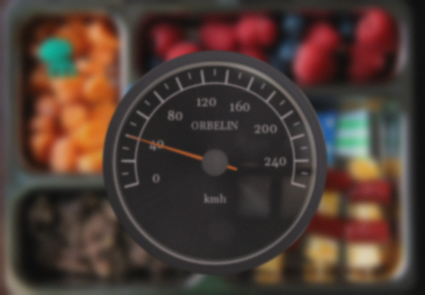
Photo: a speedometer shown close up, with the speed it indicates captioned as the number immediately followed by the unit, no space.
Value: 40km/h
